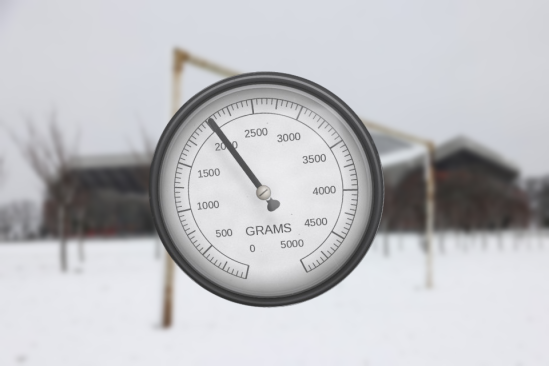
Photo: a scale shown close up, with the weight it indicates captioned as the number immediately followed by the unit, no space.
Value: 2050g
